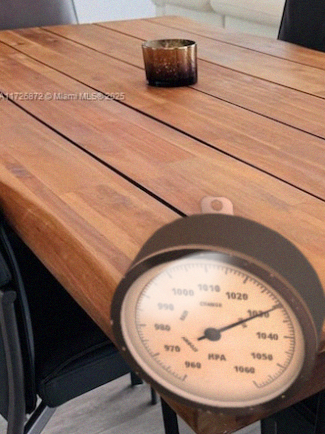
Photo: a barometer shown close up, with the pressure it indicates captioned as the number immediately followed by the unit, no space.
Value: 1030hPa
